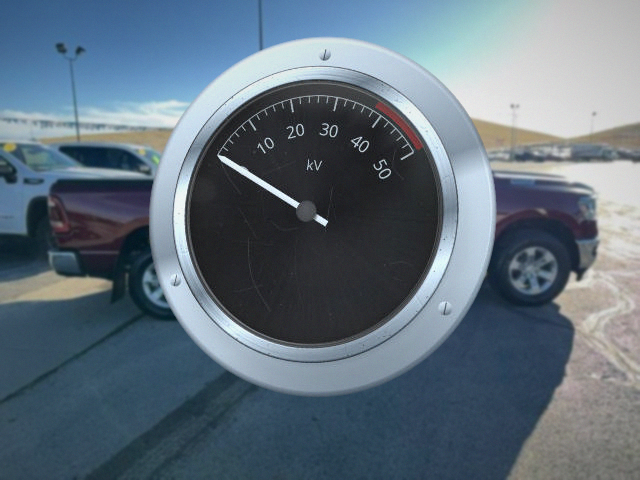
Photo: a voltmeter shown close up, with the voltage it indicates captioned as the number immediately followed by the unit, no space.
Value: 0kV
